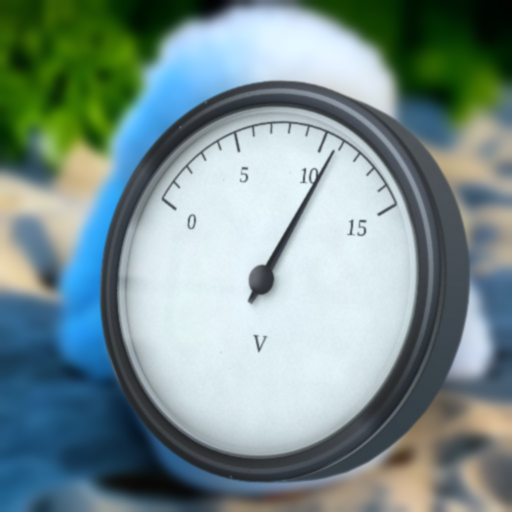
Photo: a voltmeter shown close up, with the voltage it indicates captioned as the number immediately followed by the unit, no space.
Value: 11V
